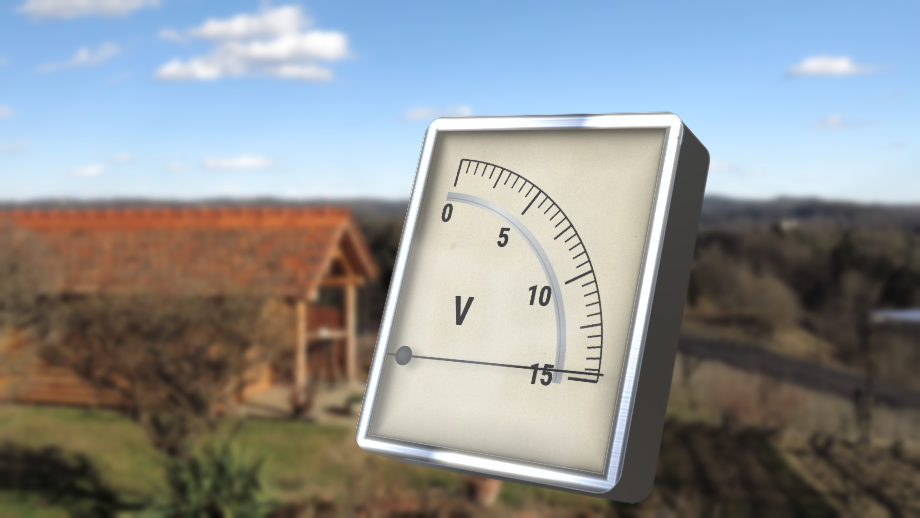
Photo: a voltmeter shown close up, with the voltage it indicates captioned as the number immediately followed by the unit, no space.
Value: 14.75V
